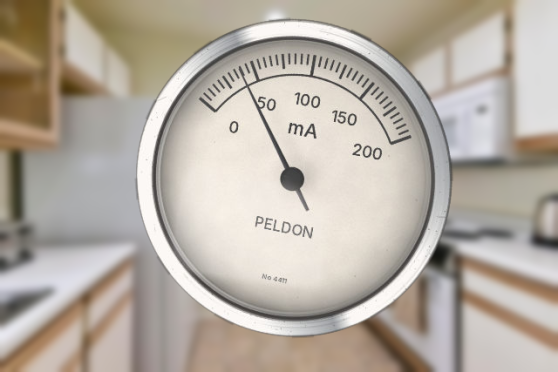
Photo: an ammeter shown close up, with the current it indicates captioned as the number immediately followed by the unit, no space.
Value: 40mA
